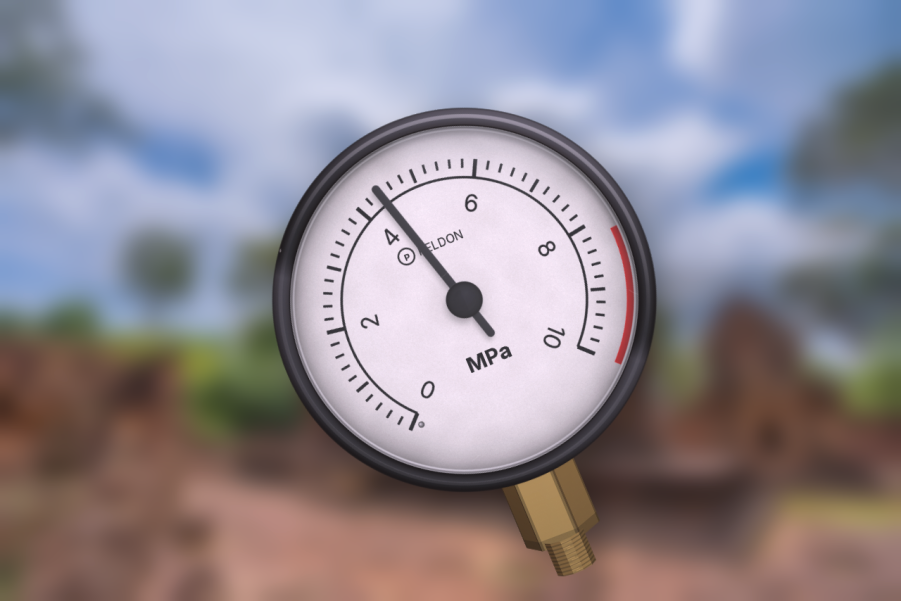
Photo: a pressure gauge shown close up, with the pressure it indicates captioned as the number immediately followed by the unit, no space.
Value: 4.4MPa
